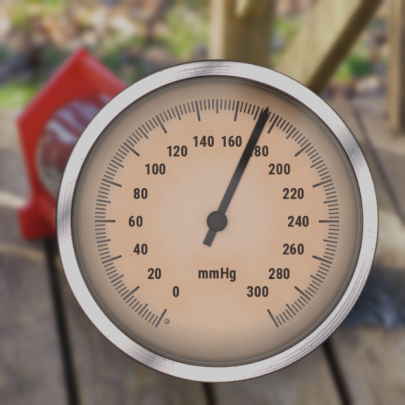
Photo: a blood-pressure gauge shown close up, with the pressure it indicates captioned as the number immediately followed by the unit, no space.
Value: 174mmHg
